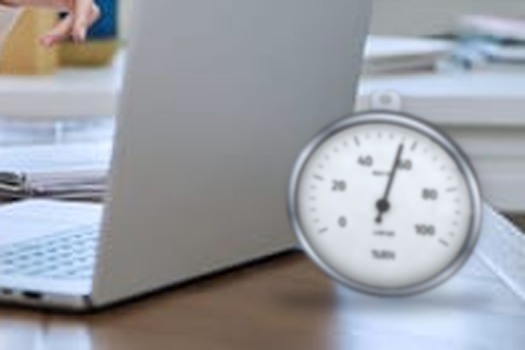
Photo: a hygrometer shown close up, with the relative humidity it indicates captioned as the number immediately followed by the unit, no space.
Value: 56%
